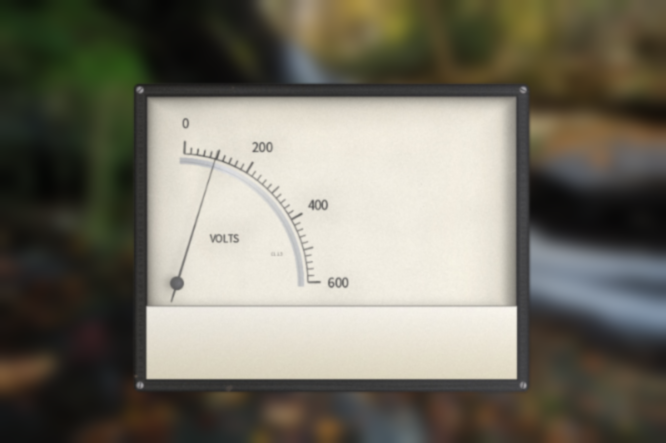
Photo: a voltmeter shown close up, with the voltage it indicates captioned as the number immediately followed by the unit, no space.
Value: 100V
